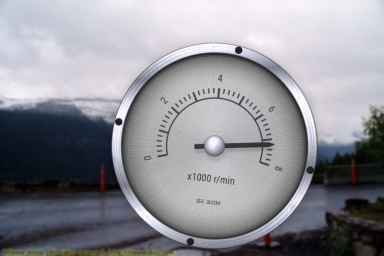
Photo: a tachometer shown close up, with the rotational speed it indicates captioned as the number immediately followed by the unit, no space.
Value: 7200rpm
